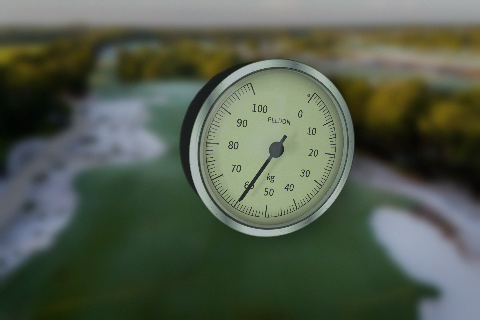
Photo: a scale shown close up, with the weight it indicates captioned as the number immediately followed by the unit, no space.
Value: 60kg
